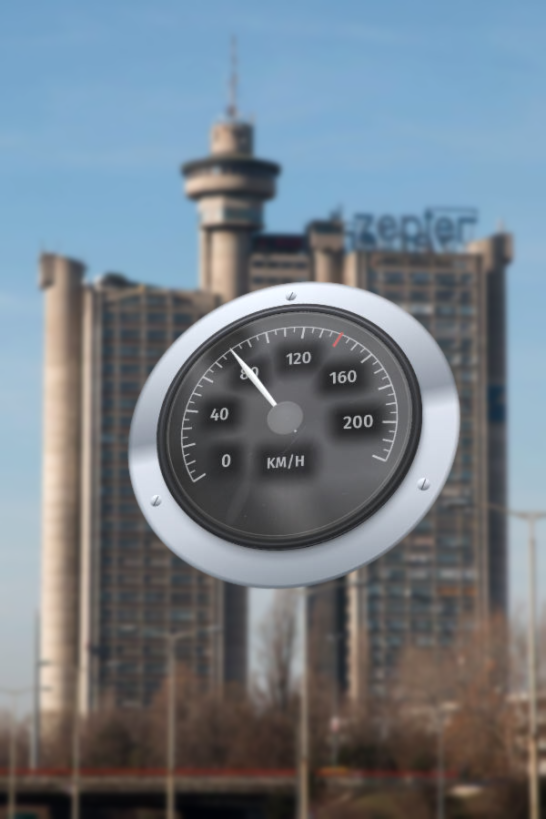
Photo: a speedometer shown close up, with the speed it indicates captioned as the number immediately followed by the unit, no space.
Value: 80km/h
